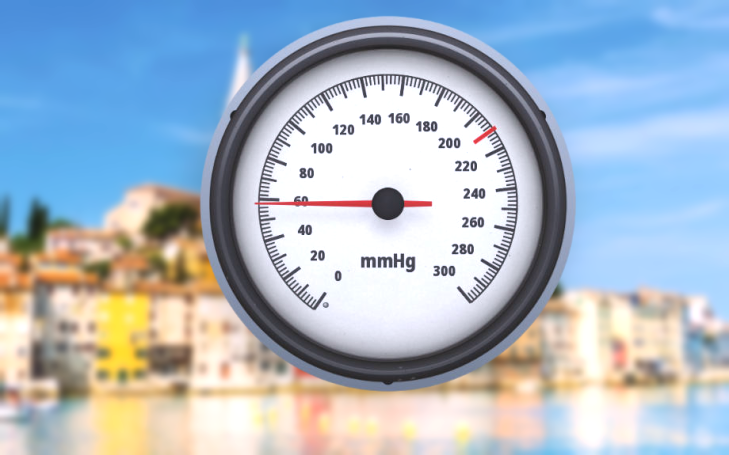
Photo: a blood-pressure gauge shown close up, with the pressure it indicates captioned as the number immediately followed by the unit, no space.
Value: 58mmHg
